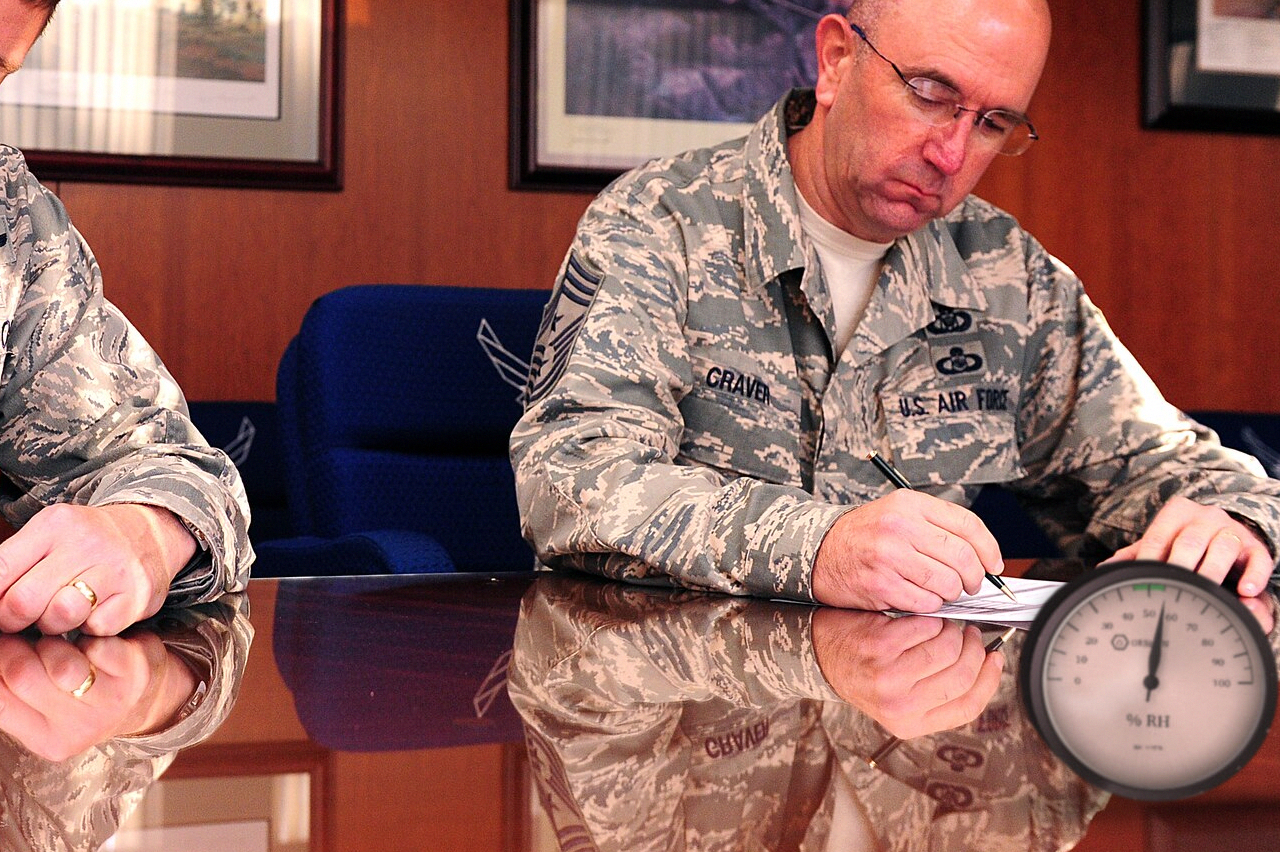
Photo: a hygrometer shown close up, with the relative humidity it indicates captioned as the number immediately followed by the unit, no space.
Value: 55%
